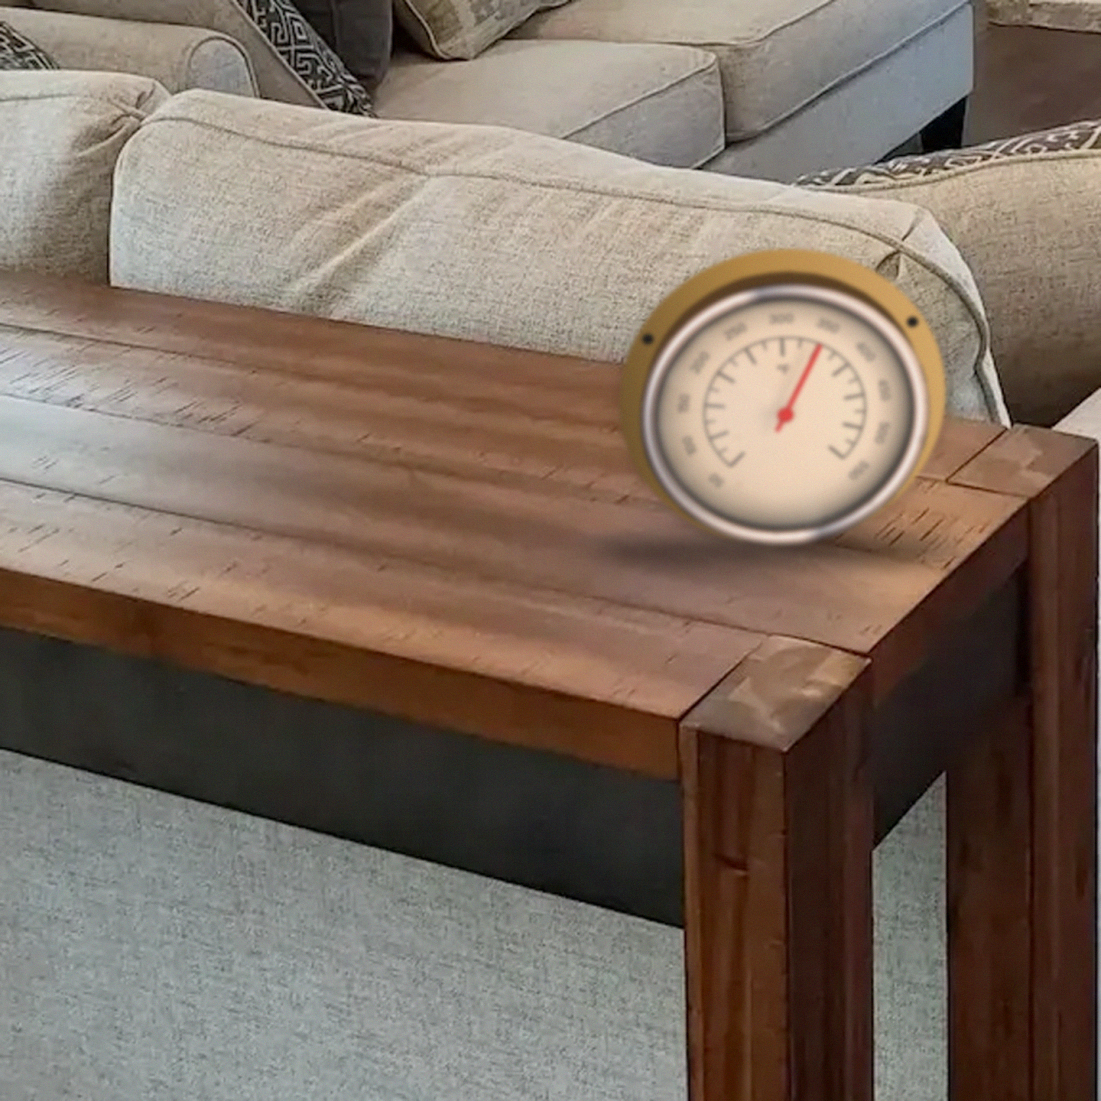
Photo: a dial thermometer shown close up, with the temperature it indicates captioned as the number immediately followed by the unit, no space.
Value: 350°F
